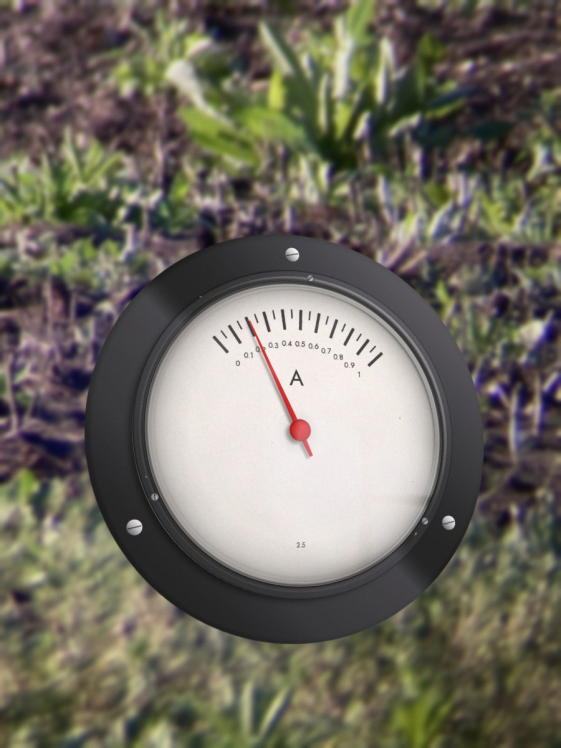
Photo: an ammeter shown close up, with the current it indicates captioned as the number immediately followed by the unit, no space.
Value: 0.2A
